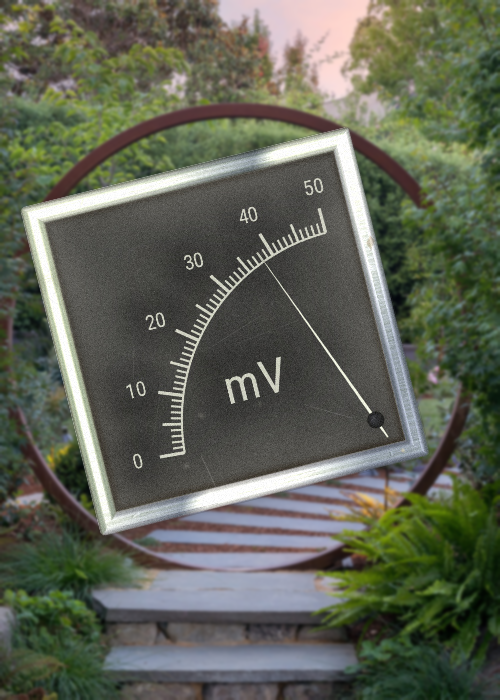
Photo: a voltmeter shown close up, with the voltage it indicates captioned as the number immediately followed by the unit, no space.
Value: 38mV
